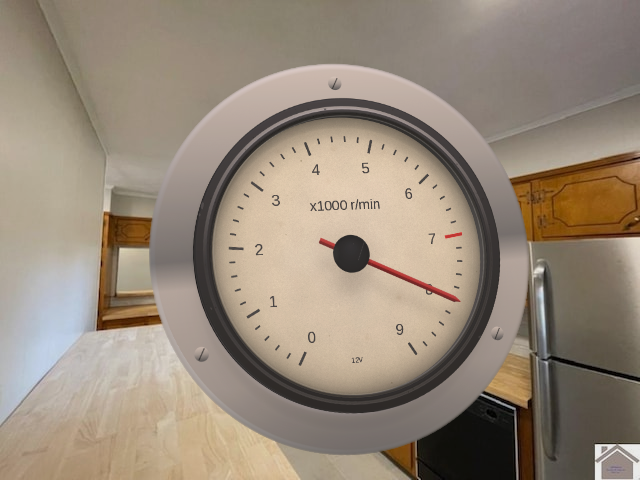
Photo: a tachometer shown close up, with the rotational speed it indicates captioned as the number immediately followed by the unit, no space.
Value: 8000rpm
